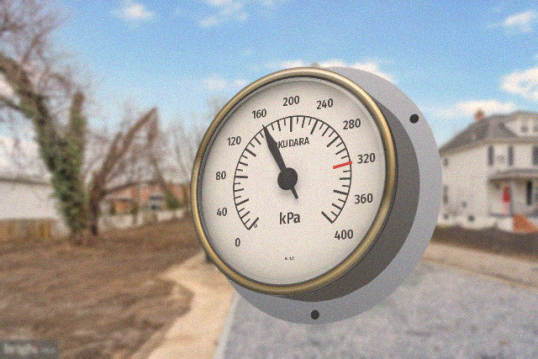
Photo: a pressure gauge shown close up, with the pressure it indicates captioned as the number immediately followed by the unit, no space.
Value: 160kPa
